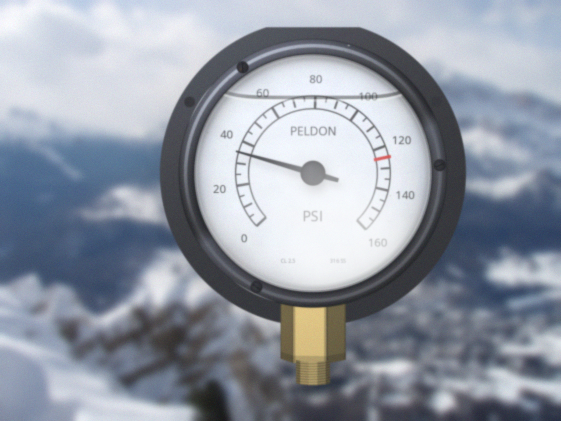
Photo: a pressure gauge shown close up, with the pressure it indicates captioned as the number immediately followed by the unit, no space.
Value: 35psi
